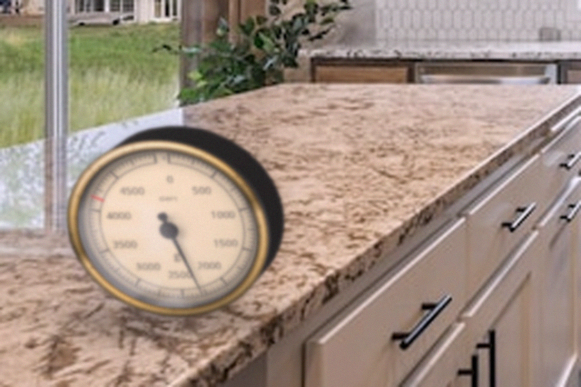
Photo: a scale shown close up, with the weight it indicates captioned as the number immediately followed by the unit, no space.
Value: 2250g
